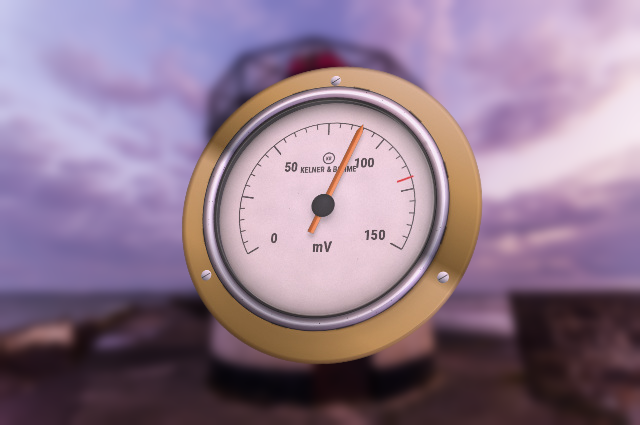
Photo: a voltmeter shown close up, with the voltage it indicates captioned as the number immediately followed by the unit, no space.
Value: 90mV
